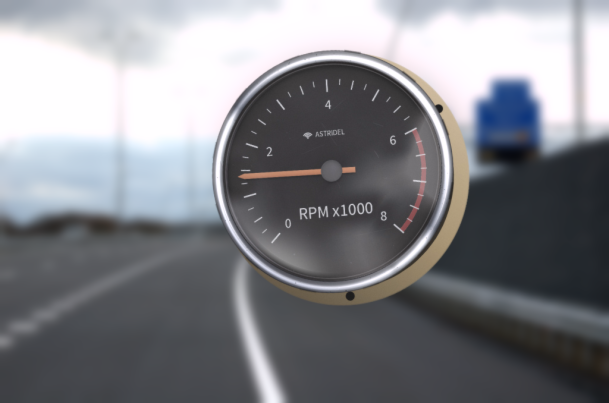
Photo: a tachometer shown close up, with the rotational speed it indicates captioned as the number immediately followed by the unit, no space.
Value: 1375rpm
